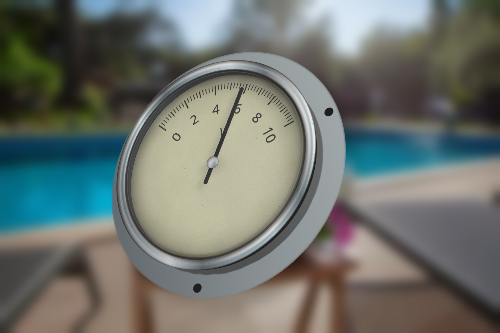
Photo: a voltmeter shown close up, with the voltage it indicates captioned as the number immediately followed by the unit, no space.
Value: 6V
